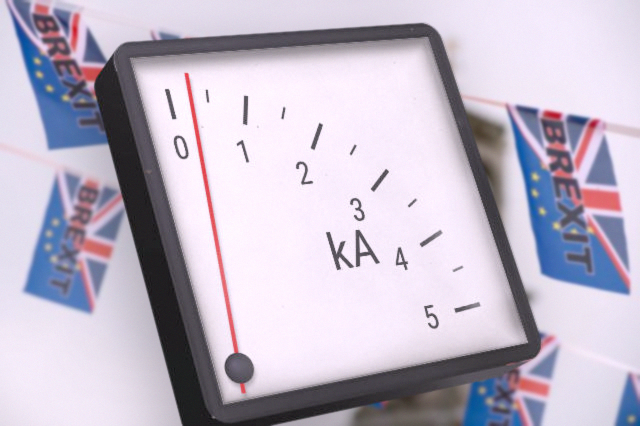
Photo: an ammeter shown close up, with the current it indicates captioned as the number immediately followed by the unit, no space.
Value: 0.25kA
